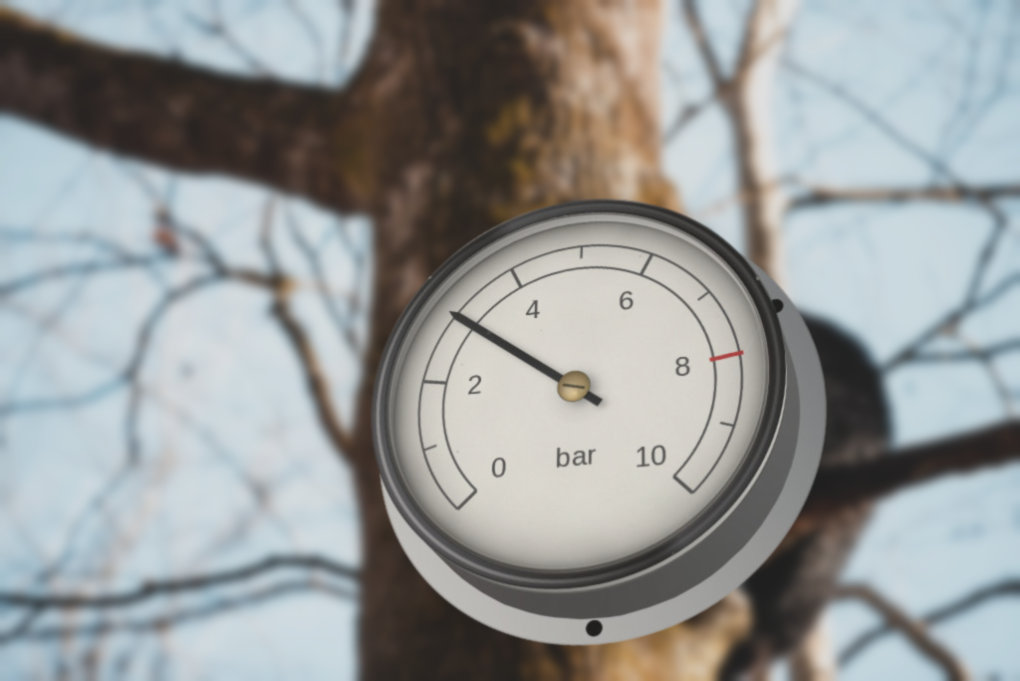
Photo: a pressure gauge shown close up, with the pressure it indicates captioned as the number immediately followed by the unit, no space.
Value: 3bar
